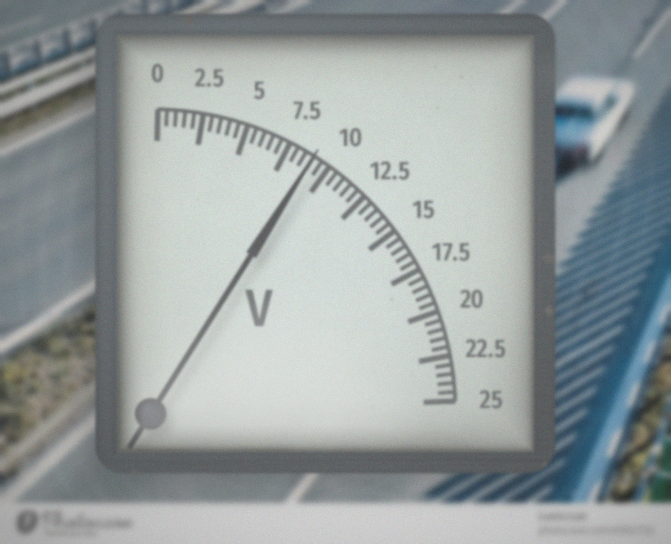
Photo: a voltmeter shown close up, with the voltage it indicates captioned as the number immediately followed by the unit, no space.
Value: 9V
